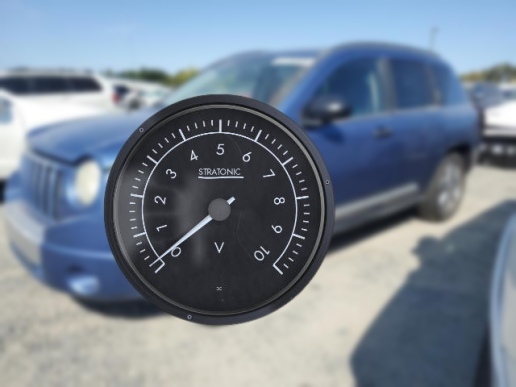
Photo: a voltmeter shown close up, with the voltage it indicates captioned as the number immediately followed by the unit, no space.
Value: 0.2V
